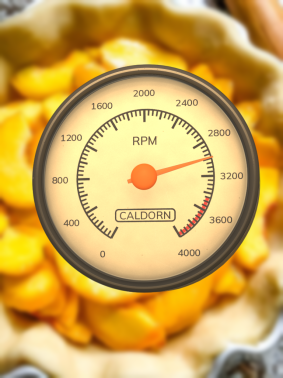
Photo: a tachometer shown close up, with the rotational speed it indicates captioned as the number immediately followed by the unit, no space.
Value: 3000rpm
